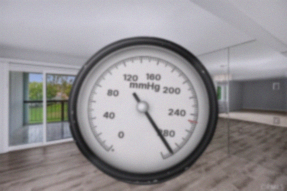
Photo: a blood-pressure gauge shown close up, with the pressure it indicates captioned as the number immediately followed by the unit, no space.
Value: 290mmHg
